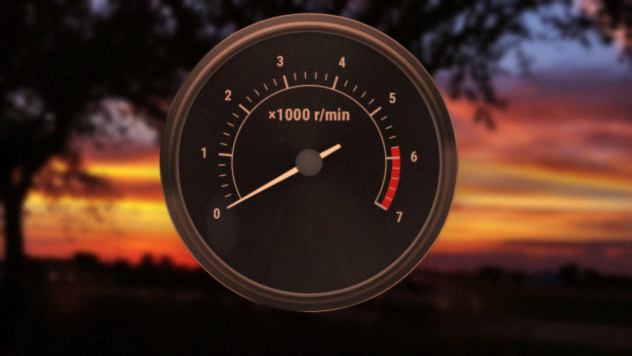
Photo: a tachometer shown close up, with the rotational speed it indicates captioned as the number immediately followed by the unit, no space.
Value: 0rpm
